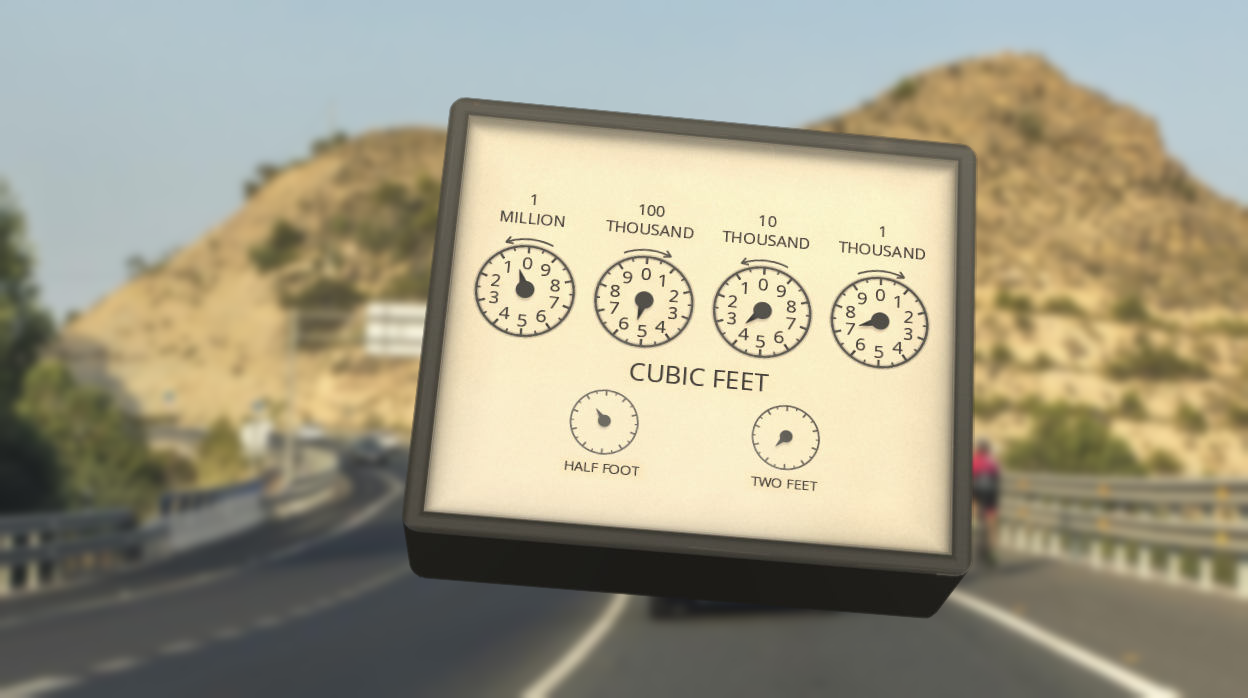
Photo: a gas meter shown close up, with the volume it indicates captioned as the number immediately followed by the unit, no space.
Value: 53700ft³
